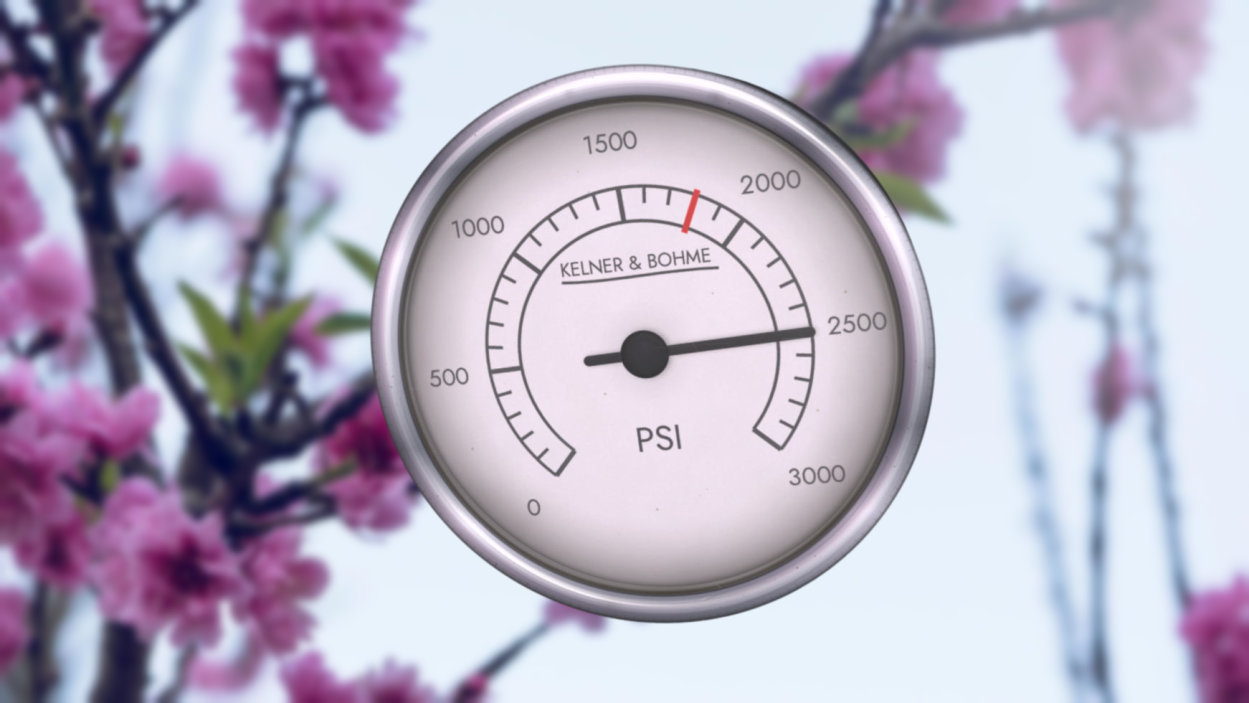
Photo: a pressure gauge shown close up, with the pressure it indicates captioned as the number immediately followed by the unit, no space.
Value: 2500psi
